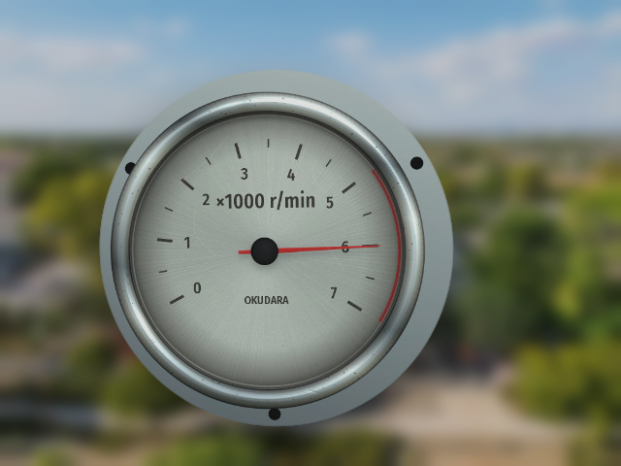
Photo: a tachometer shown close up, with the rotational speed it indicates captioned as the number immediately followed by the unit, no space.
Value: 6000rpm
